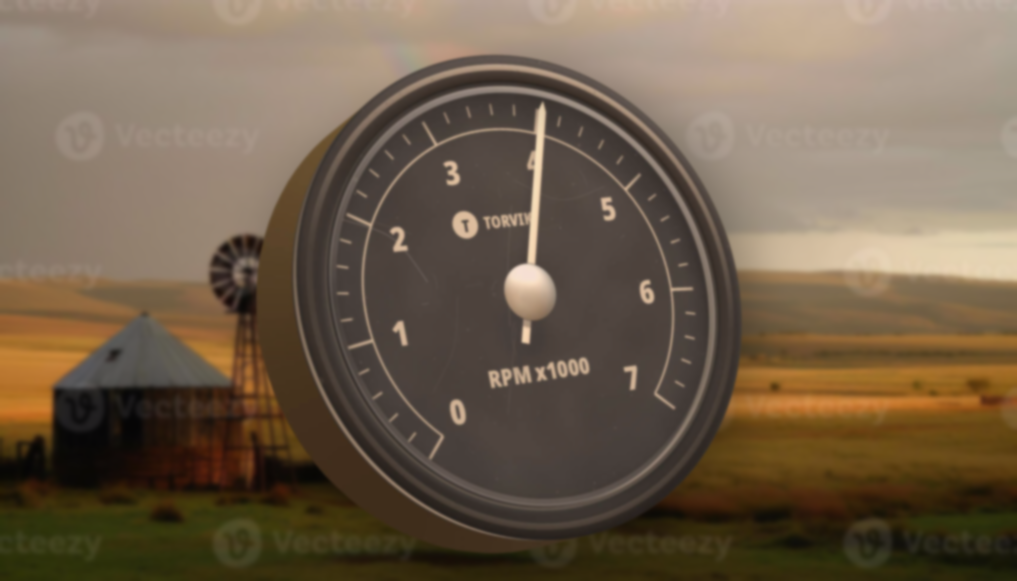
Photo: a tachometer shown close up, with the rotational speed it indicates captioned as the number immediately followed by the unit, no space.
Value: 4000rpm
